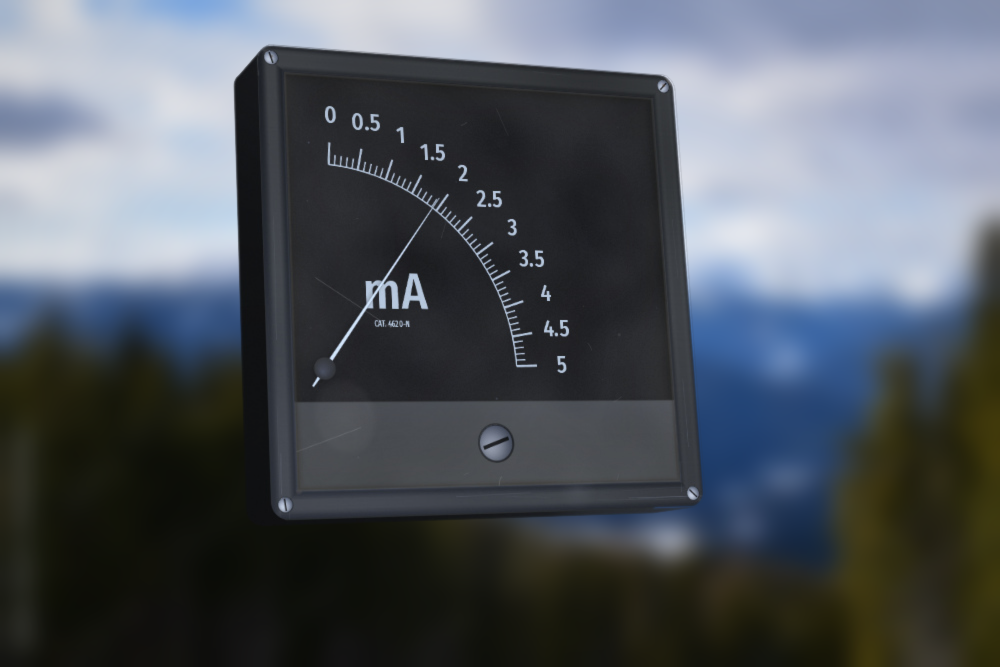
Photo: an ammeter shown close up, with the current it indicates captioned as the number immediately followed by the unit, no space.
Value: 1.9mA
